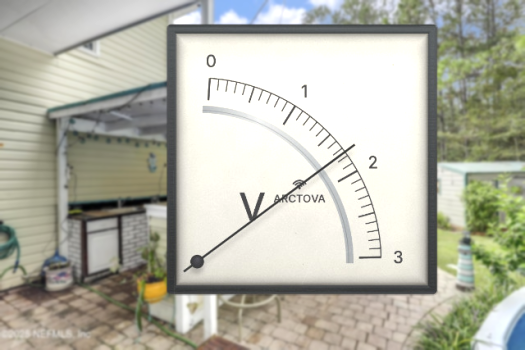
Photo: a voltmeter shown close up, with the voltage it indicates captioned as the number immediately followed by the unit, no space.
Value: 1.75V
